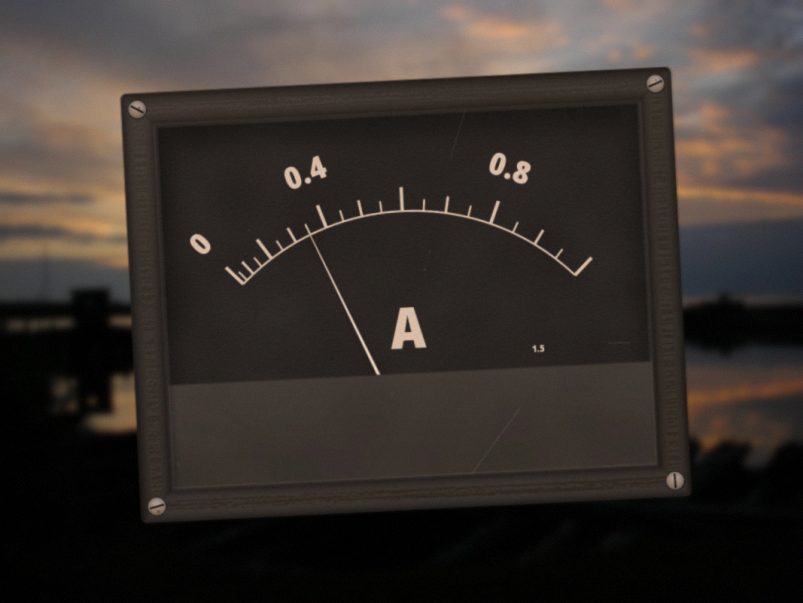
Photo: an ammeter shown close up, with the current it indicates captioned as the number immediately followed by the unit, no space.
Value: 0.35A
